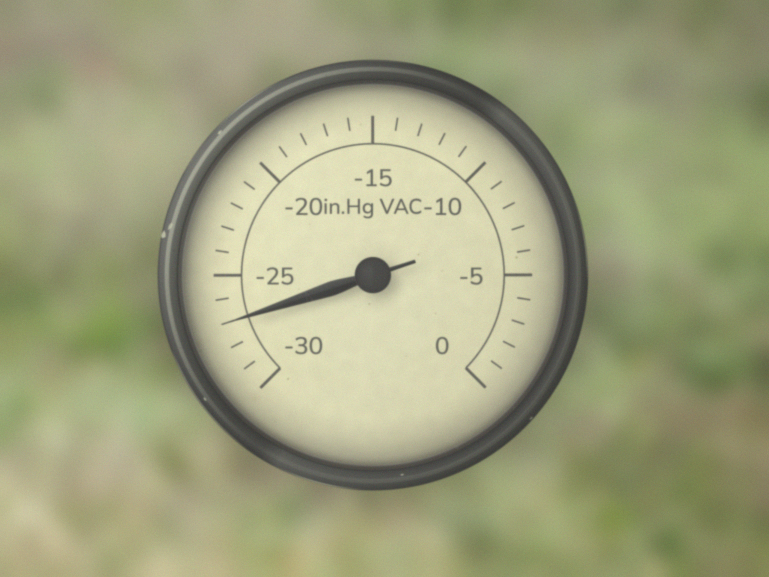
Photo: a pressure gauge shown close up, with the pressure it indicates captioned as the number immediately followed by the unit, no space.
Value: -27inHg
